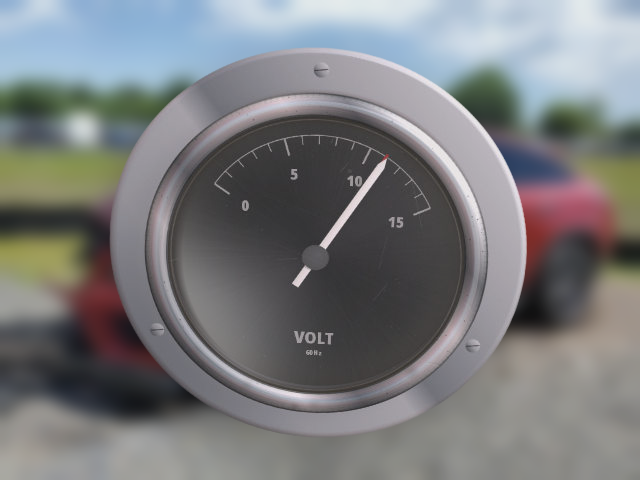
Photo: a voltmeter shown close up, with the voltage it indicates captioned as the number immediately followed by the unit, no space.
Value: 11V
